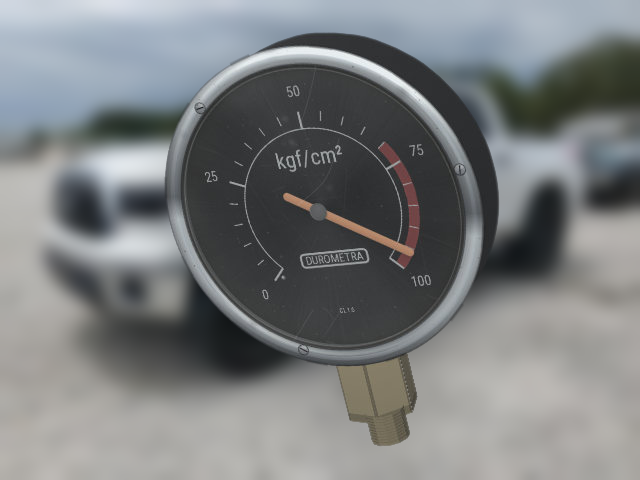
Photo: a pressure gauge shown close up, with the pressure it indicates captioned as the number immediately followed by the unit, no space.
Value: 95kg/cm²
